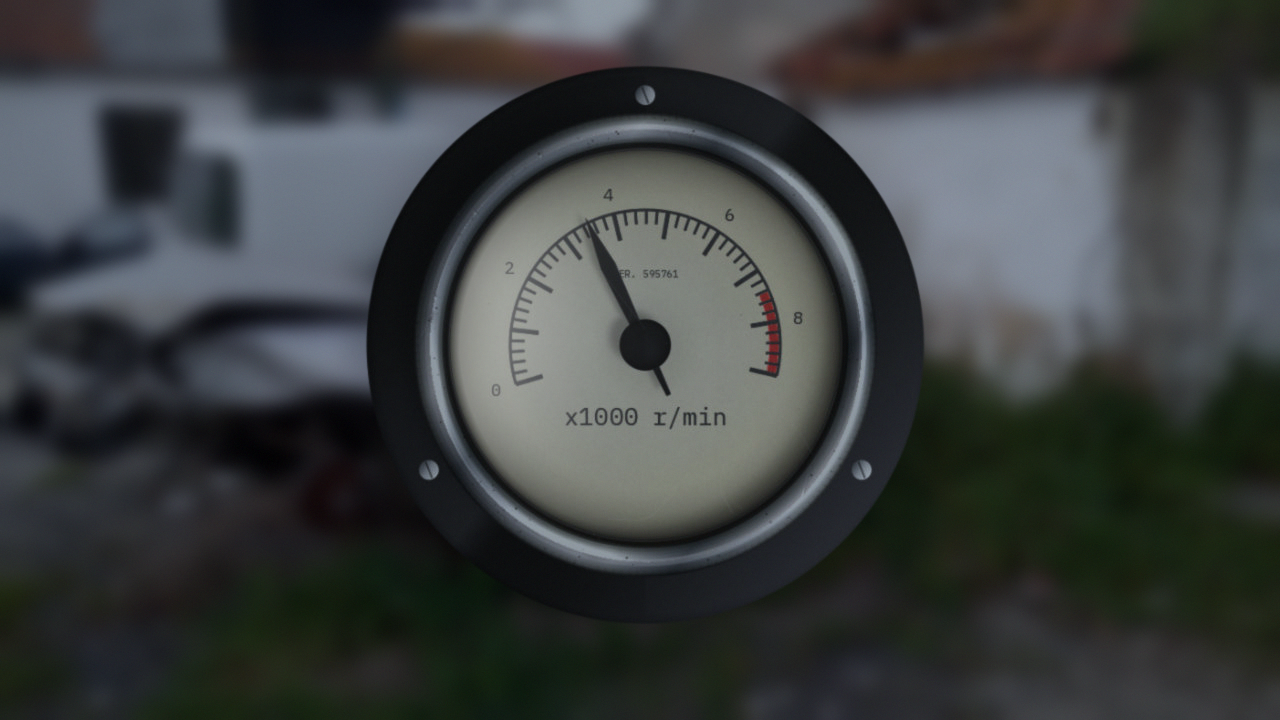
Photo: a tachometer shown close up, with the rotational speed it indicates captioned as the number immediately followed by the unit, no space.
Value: 3500rpm
